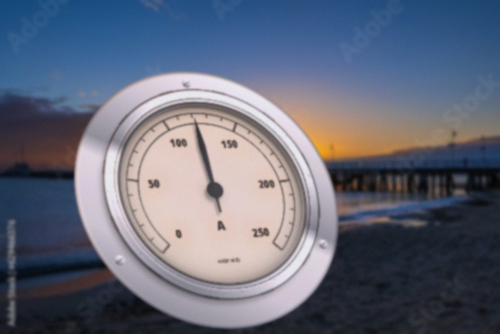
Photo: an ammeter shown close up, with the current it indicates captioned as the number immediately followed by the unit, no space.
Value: 120A
